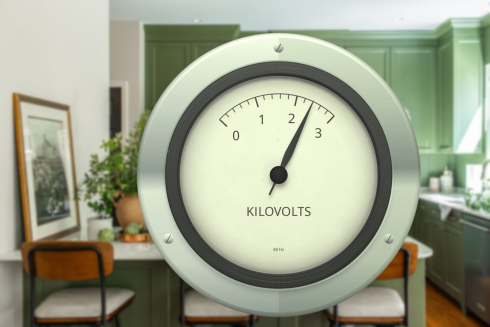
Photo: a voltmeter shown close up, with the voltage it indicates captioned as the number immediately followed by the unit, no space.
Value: 2.4kV
